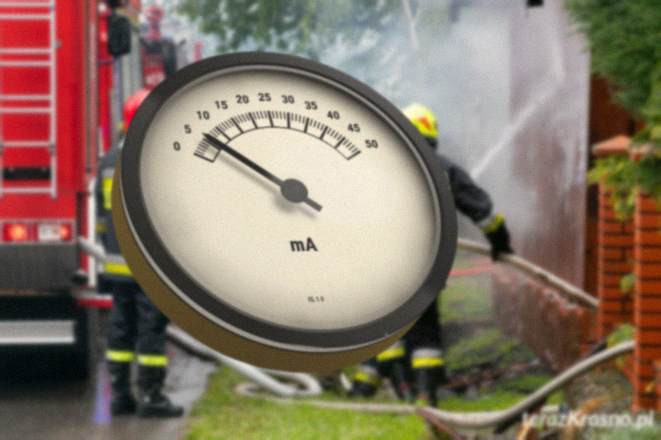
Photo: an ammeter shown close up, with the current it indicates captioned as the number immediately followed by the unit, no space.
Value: 5mA
